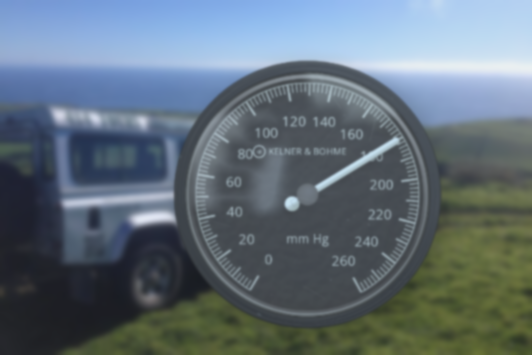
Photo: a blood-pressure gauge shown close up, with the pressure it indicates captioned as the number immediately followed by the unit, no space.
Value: 180mmHg
